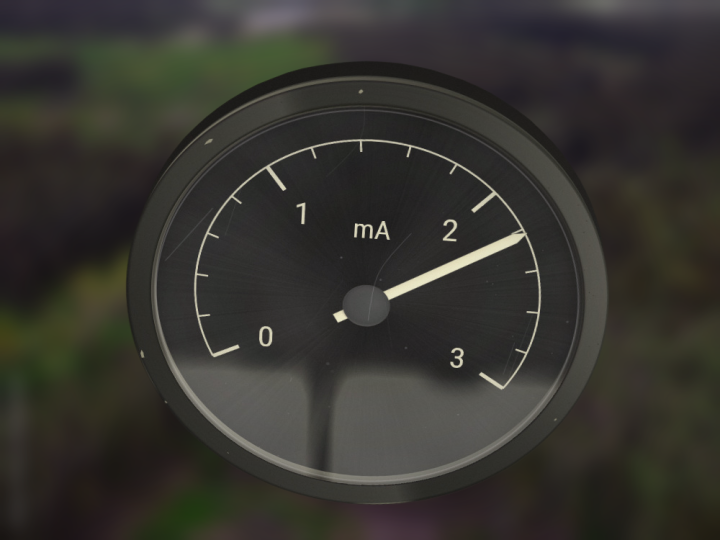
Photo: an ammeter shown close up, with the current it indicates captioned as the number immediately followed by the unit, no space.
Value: 2.2mA
